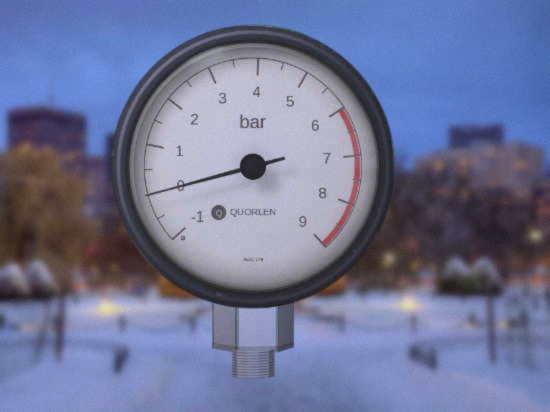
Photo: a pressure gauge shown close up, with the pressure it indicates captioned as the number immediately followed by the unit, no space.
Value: 0bar
